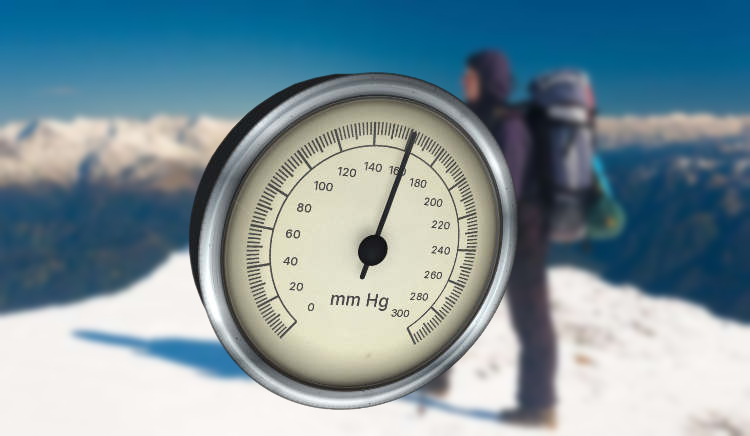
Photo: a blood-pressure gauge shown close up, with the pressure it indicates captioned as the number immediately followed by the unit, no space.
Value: 160mmHg
